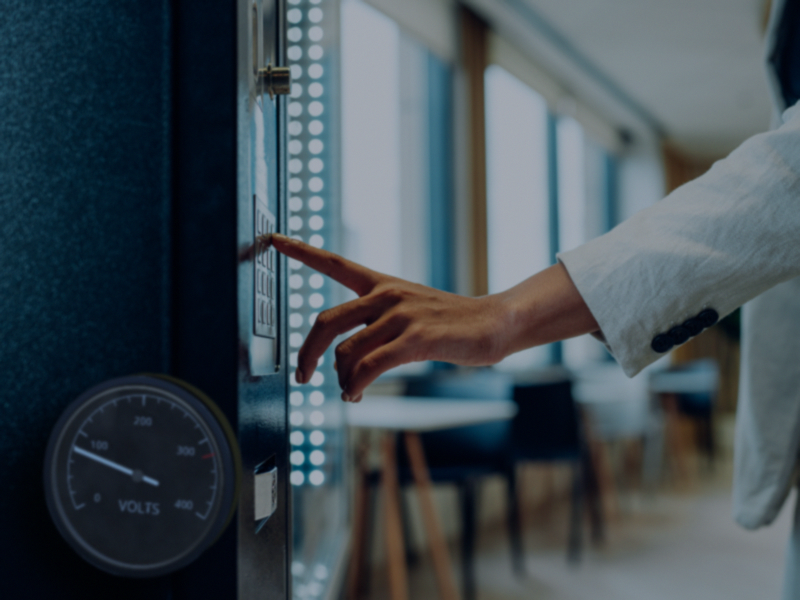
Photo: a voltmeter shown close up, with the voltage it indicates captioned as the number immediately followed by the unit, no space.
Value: 80V
